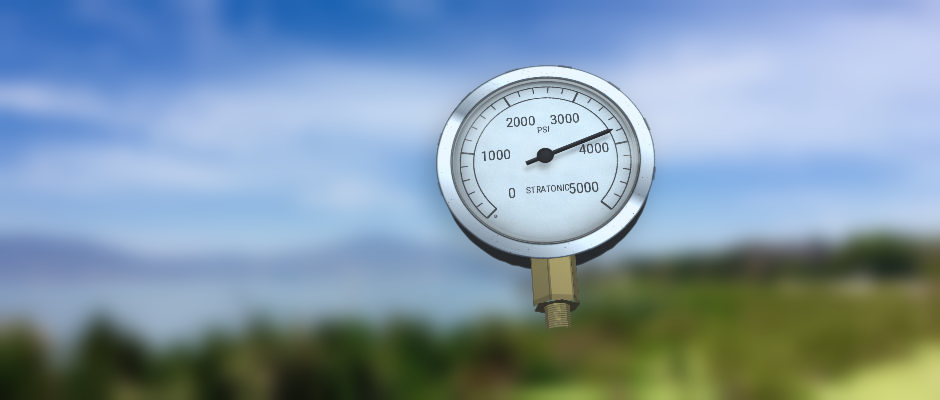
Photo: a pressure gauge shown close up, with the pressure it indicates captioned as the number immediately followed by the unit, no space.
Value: 3800psi
